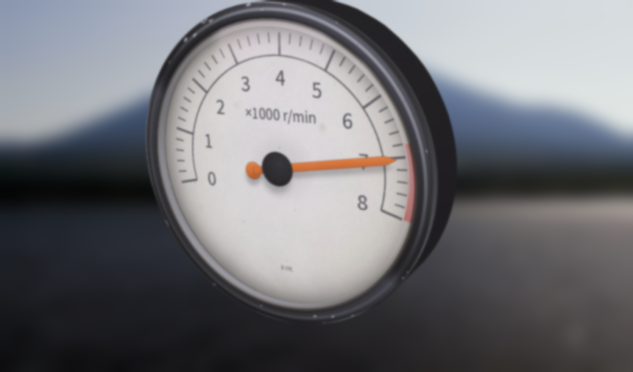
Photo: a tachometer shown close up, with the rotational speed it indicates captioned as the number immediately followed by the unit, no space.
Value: 7000rpm
